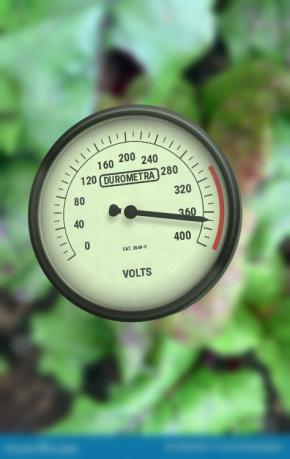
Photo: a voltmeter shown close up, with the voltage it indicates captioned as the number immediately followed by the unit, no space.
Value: 370V
